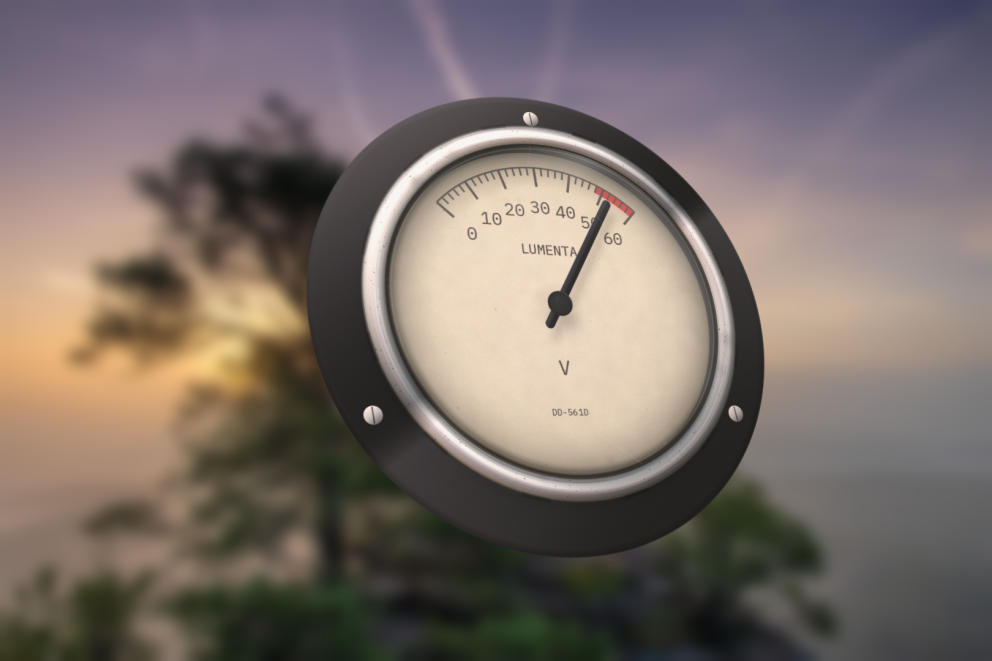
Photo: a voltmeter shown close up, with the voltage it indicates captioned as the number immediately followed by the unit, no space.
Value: 52V
